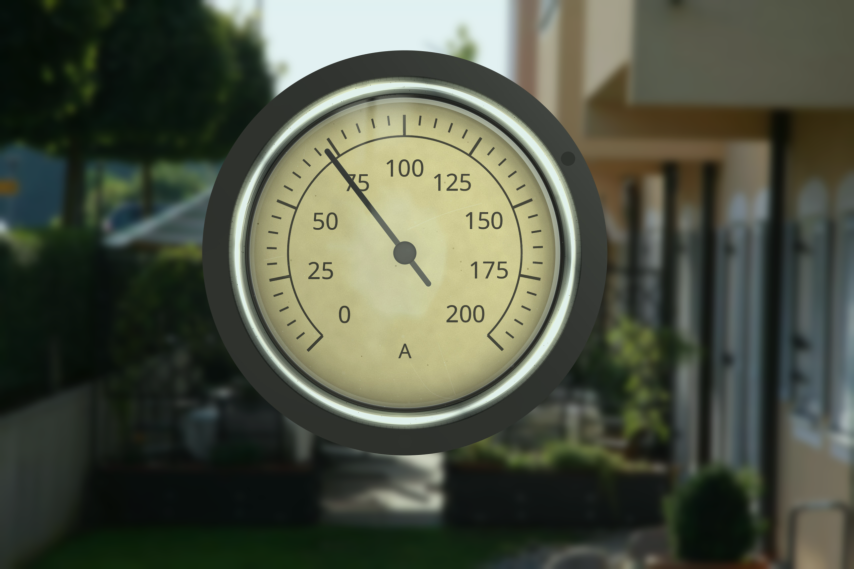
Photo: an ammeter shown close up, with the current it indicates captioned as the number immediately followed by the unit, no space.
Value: 72.5A
